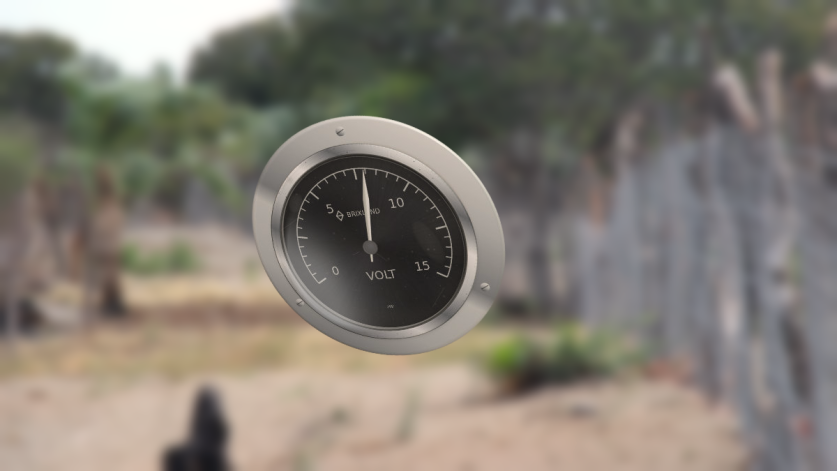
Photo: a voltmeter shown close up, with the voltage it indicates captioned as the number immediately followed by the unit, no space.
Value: 8V
